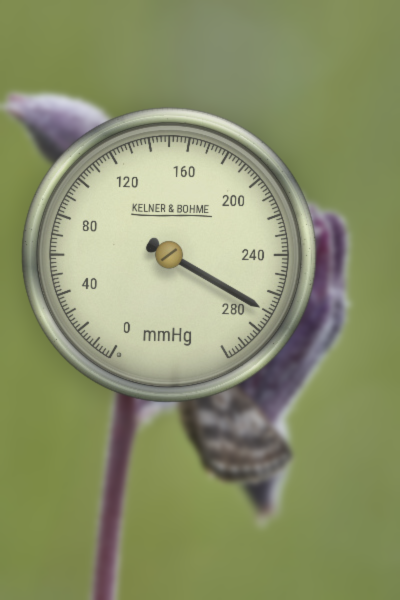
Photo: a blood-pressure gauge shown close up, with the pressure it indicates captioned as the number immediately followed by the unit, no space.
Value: 270mmHg
